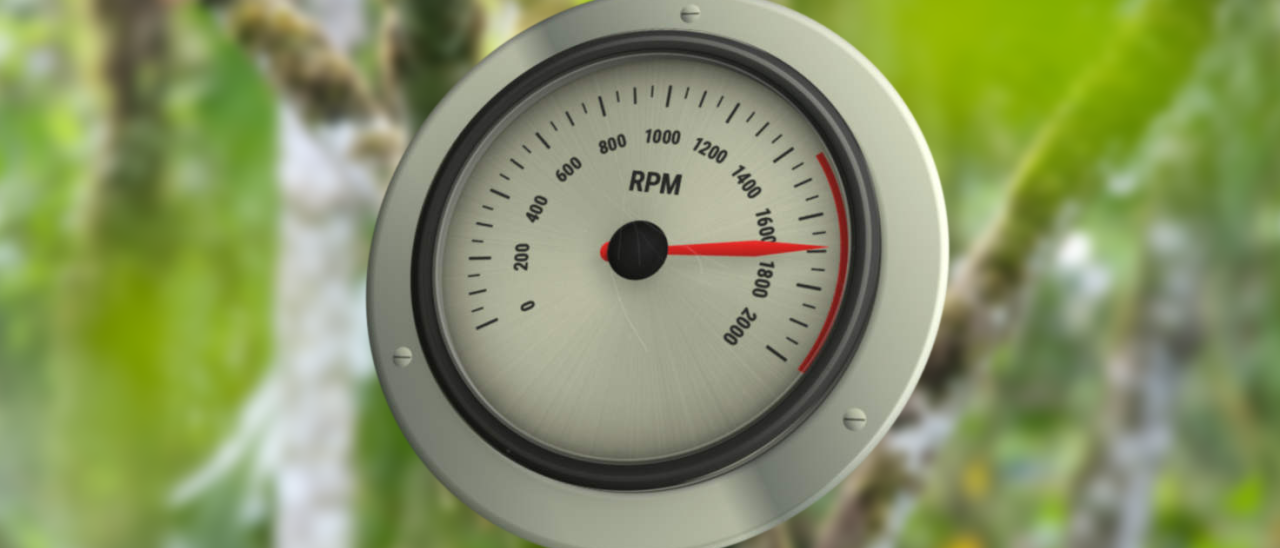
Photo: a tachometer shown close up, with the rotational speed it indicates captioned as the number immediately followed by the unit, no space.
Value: 1700rpm
